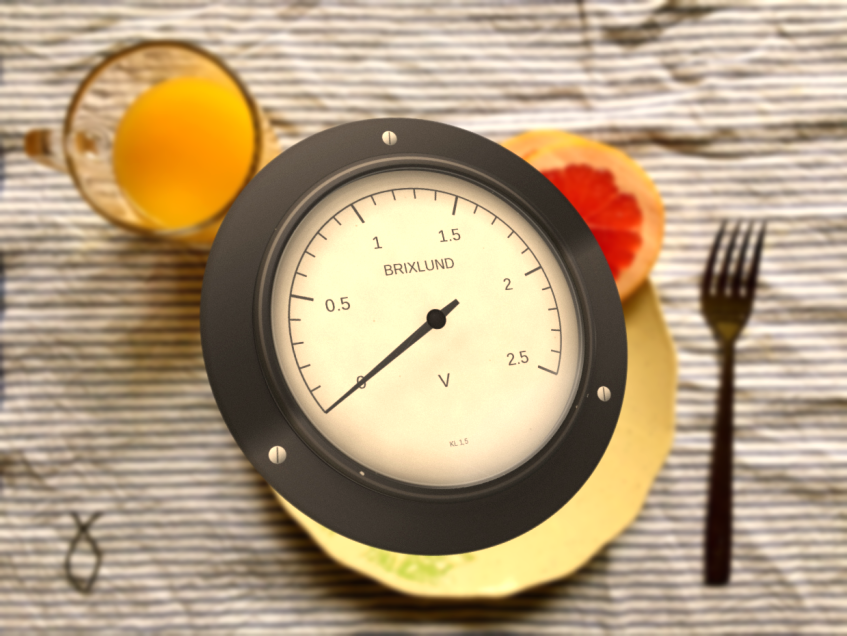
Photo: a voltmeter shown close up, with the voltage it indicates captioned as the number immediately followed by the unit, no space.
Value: 0V
